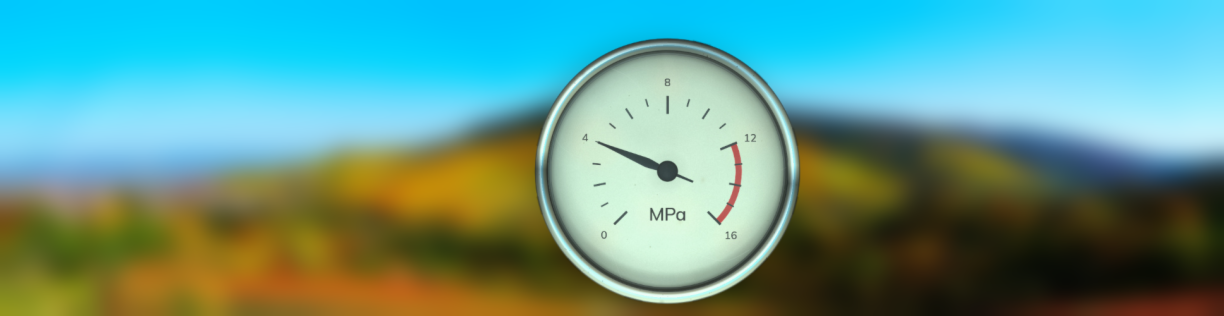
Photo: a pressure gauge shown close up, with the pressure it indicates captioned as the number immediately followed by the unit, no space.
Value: 4MPa
